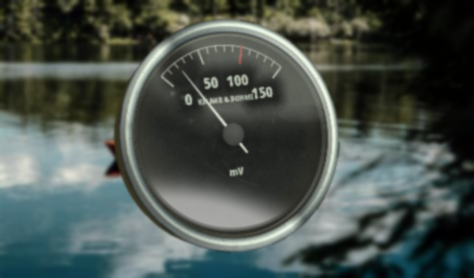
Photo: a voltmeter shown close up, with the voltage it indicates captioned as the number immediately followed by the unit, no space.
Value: 20mV
